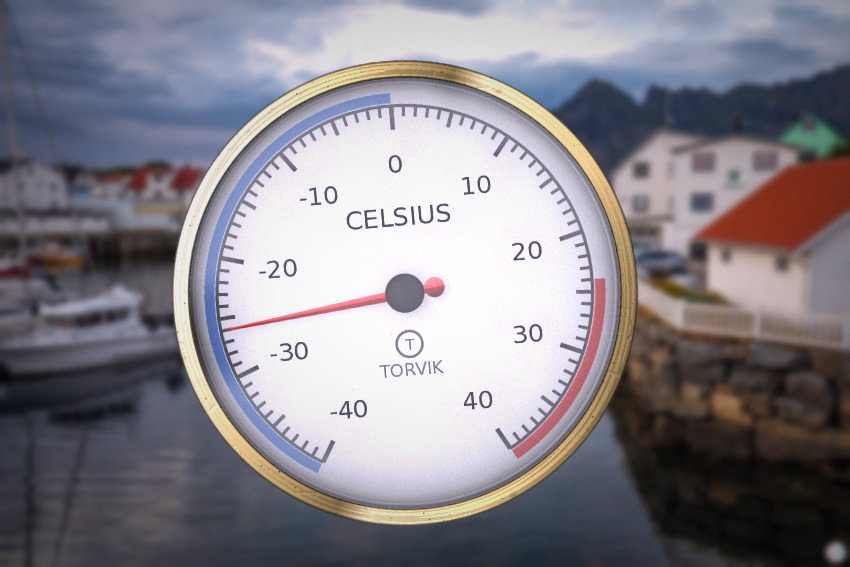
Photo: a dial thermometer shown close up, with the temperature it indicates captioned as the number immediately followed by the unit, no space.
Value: -26°C
